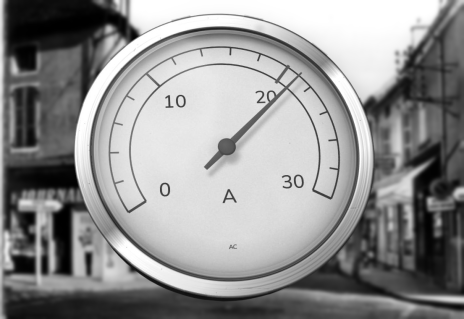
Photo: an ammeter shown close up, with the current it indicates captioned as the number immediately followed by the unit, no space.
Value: 21A
